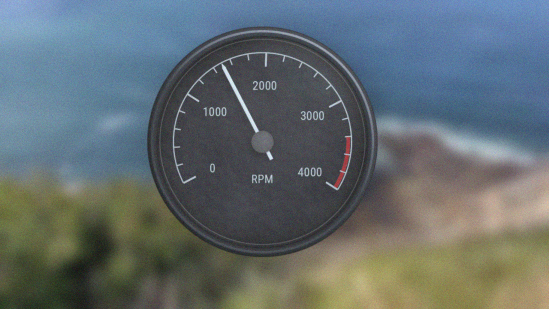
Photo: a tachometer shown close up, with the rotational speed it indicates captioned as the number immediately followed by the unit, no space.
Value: 1500rpm
